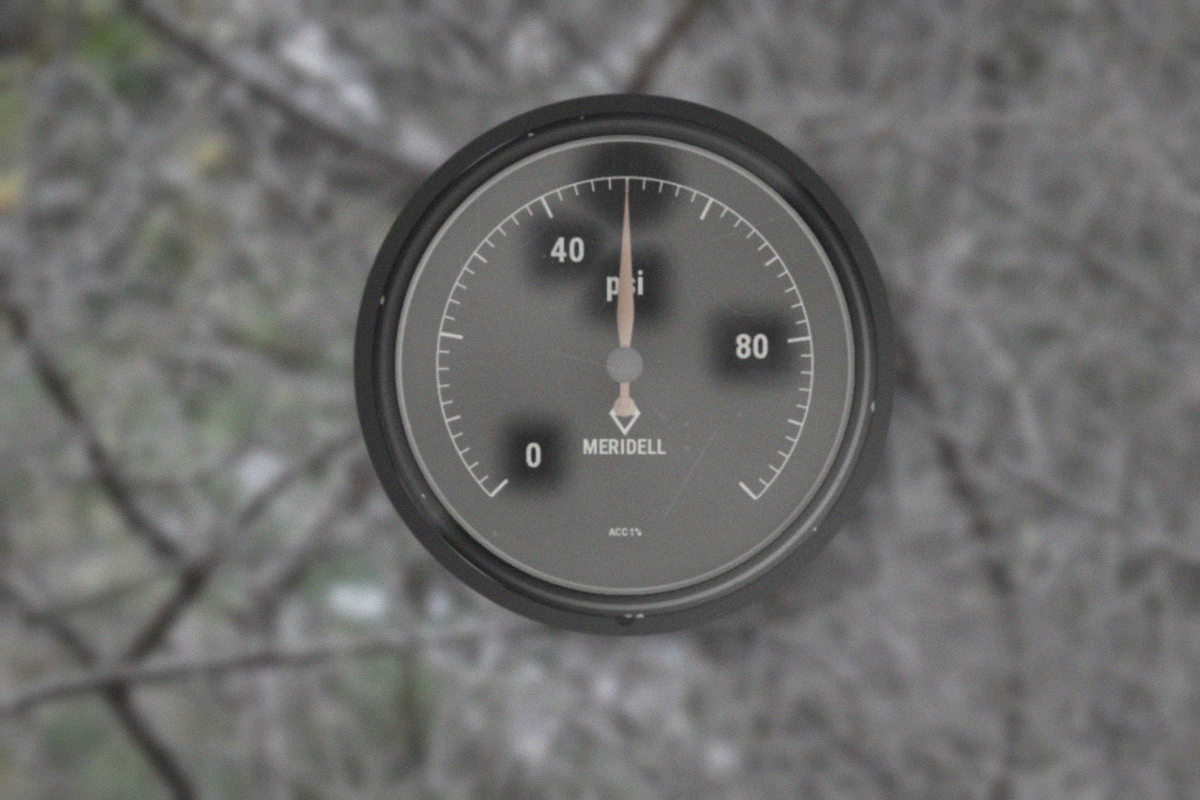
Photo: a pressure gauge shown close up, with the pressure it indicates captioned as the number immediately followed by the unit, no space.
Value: 50psi
